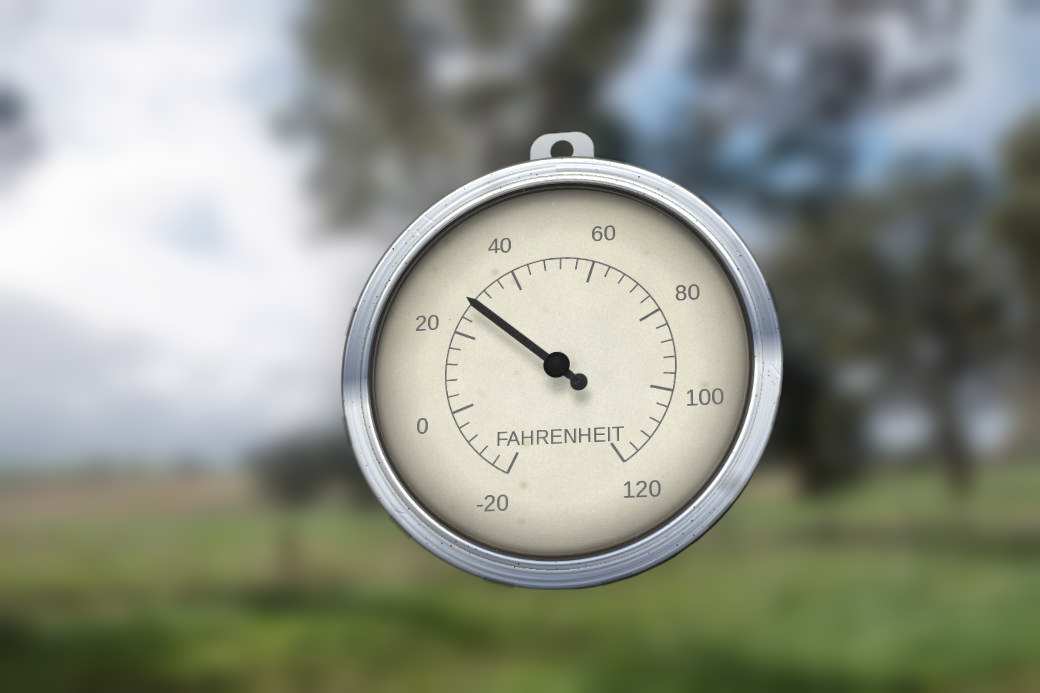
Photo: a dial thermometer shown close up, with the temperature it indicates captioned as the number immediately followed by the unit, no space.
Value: 28°F
